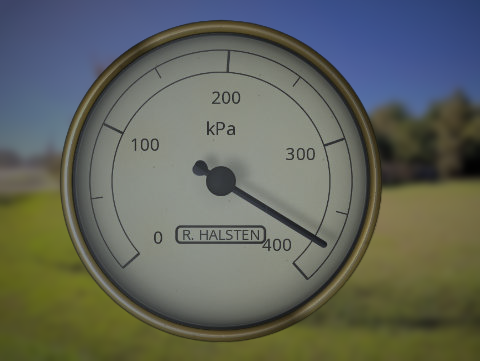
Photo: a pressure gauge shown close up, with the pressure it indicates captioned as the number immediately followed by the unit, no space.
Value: 375kPa
